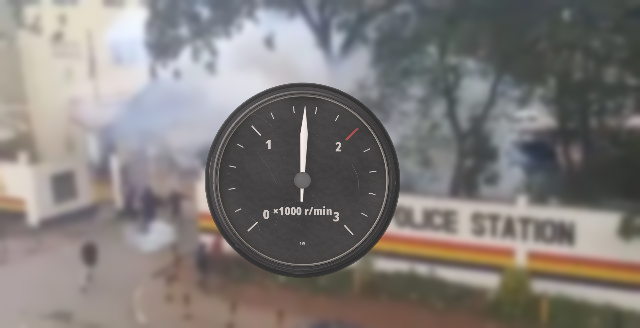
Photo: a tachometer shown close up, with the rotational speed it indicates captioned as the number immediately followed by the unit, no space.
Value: 1500rpm
